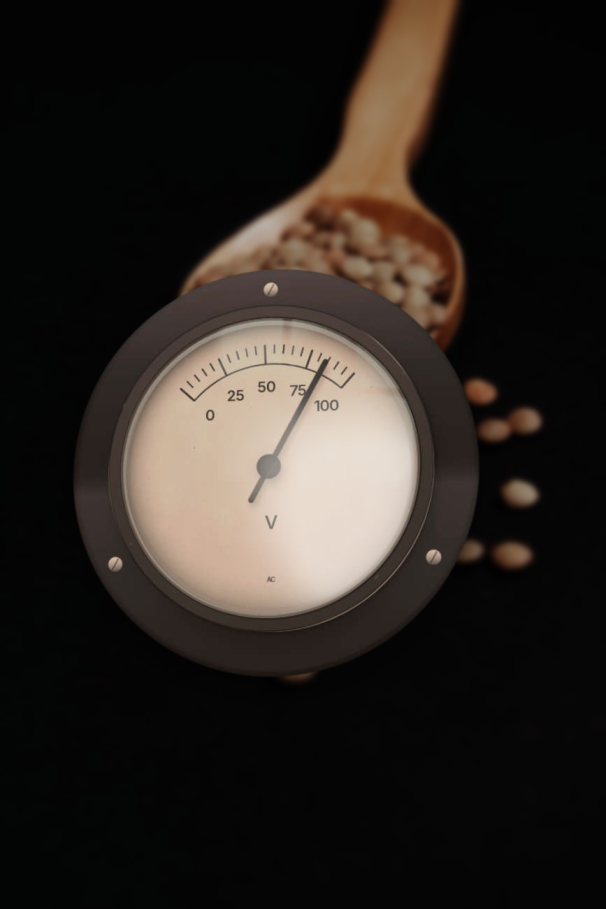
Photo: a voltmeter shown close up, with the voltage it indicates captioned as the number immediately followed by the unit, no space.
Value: 85V
